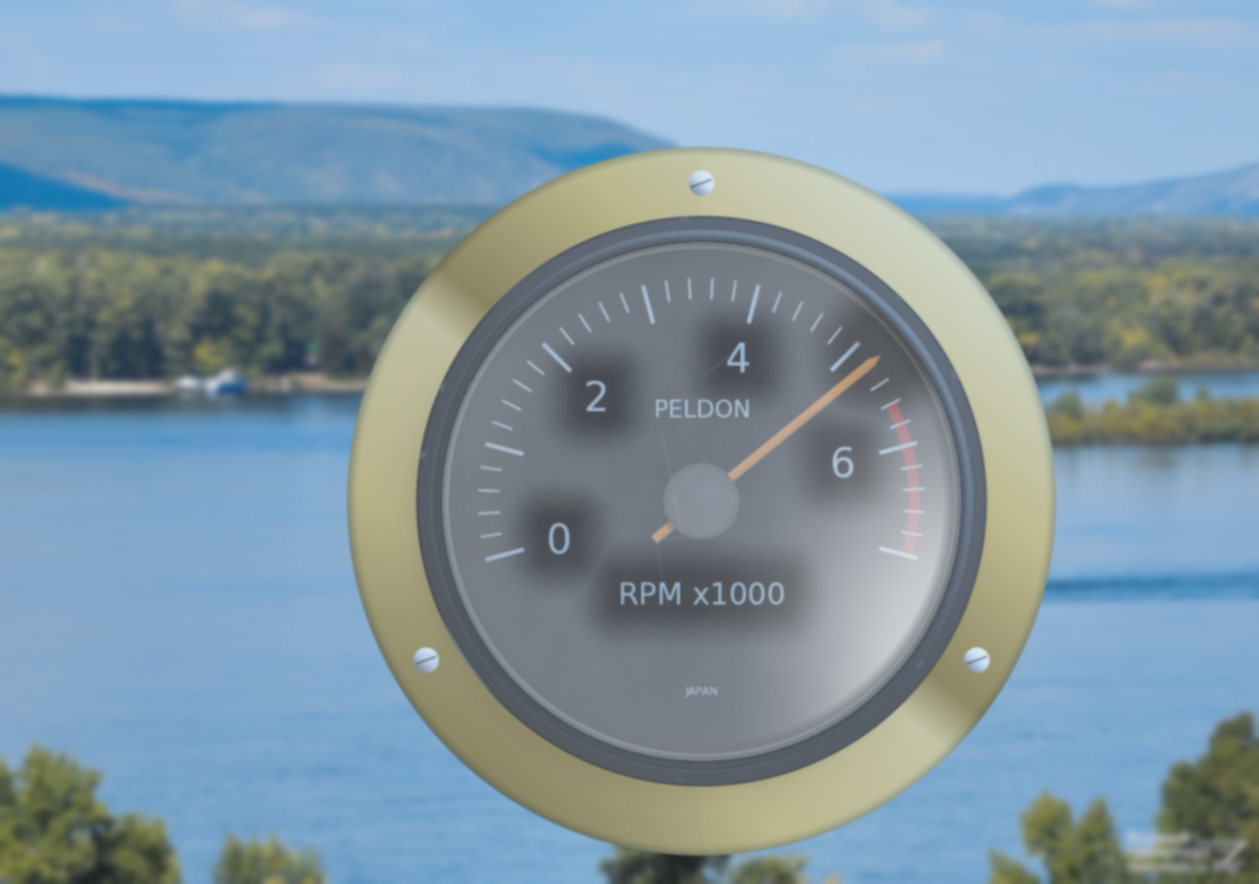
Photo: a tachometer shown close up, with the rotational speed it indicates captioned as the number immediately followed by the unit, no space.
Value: 5200rpm
